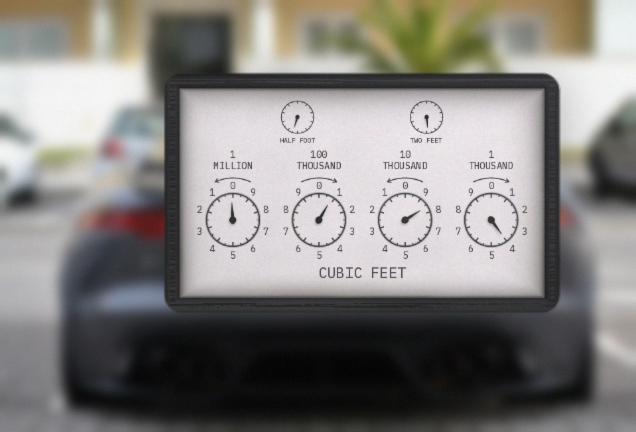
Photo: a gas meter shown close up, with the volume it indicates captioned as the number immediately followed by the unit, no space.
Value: 8400ft³
